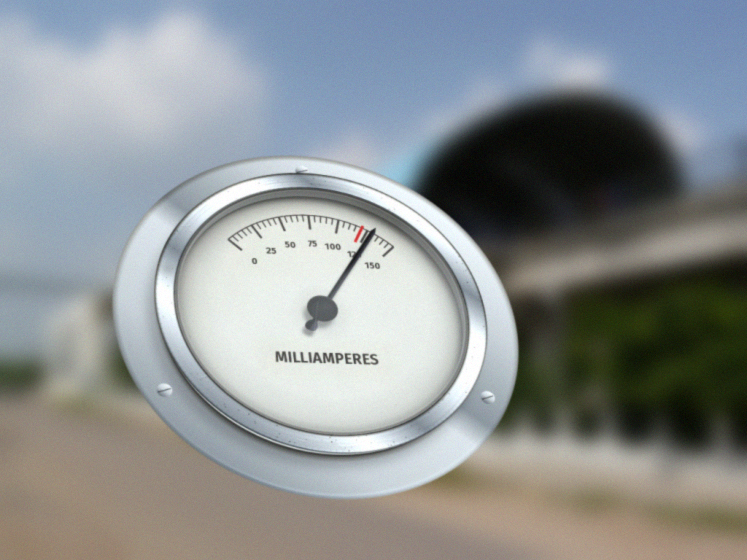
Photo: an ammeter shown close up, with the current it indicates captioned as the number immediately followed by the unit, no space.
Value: 130mA
